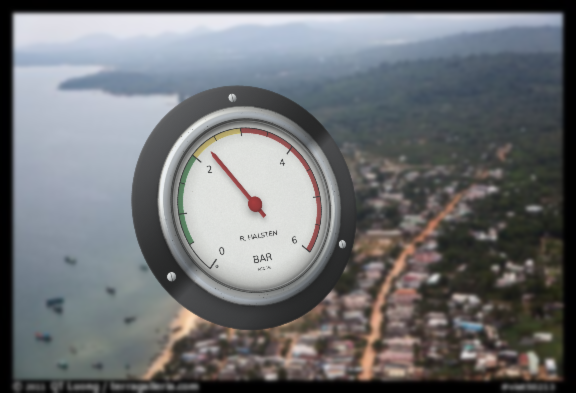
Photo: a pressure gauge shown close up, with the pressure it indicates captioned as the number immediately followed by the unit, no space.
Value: 2.25bar
